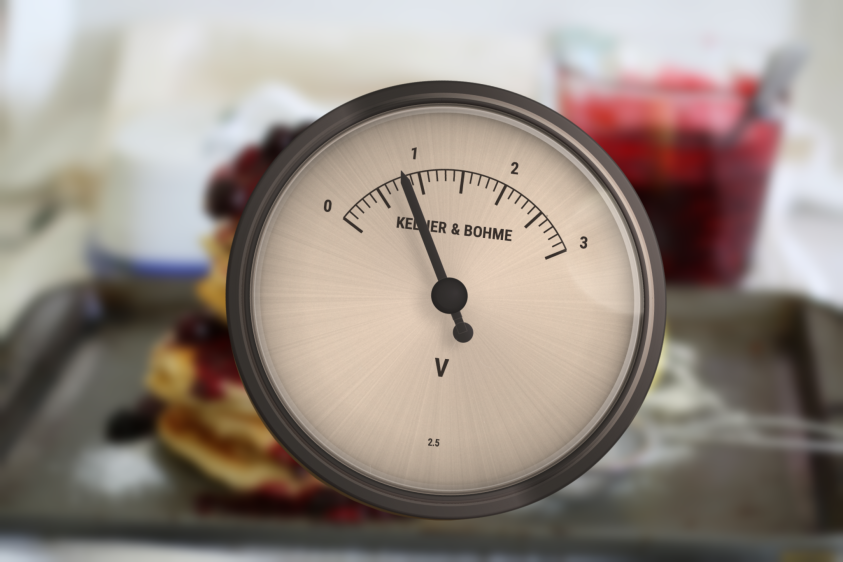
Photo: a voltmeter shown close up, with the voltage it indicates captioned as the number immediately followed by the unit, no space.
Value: 0.8V
